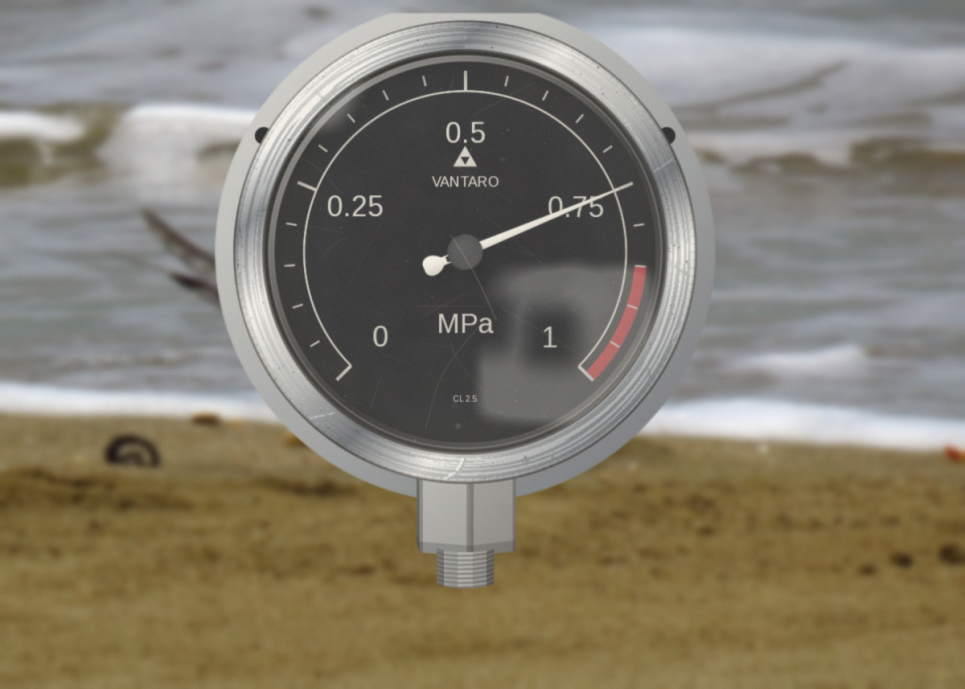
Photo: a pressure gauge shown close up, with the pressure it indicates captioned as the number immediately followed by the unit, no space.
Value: 0.75MPa
